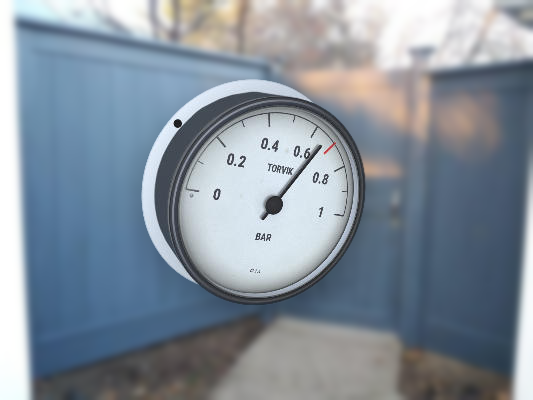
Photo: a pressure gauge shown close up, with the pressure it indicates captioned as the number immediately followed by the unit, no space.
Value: 0.65bar
